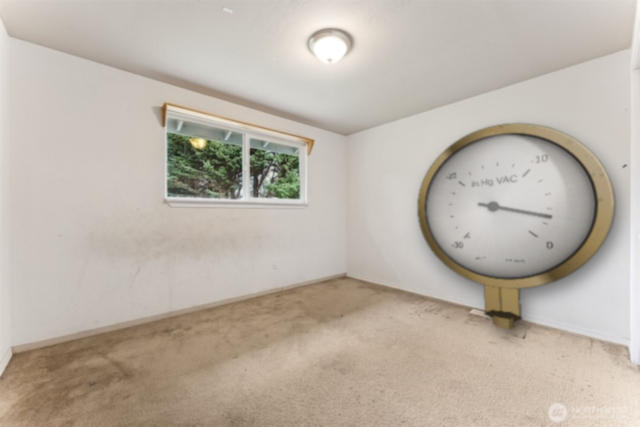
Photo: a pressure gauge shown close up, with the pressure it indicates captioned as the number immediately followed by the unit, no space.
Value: -3inHg
